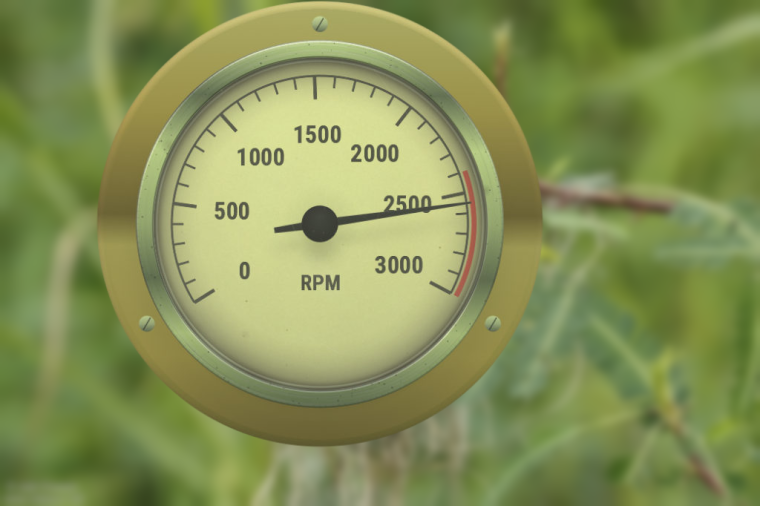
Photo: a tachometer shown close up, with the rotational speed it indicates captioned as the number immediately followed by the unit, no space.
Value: 2550rpm
